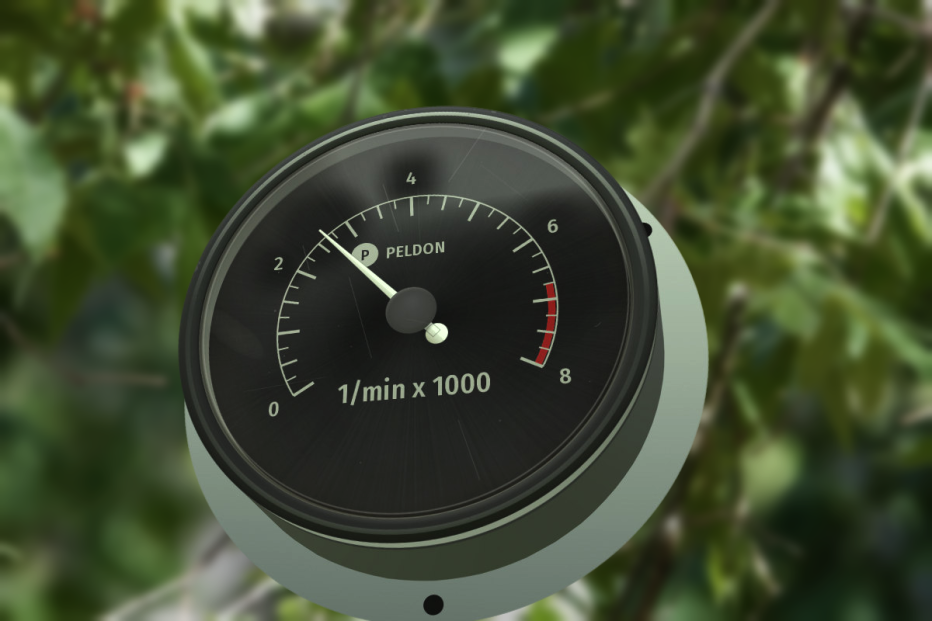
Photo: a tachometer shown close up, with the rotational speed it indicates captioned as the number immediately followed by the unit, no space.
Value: 2625rpm
